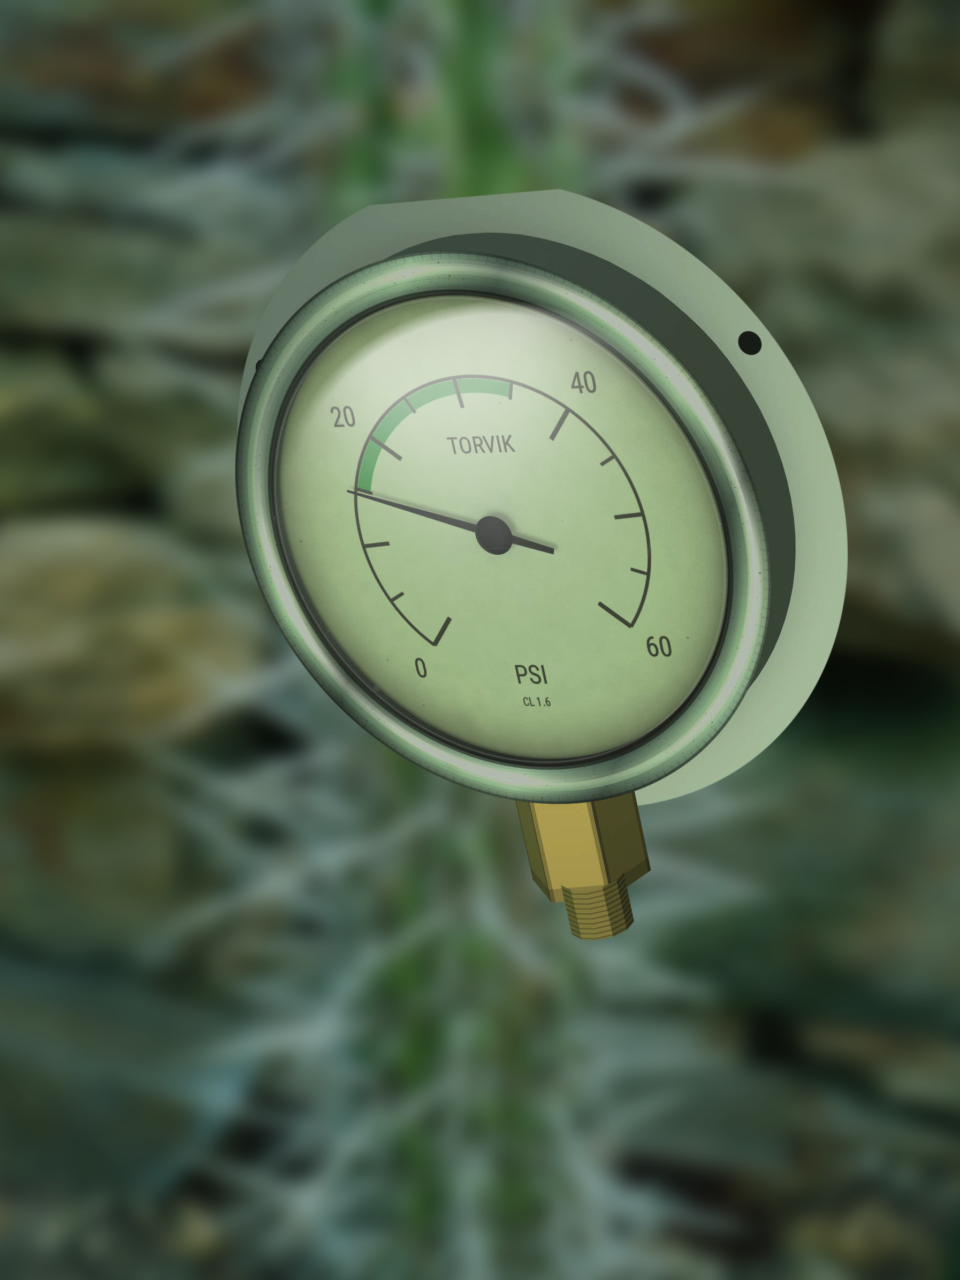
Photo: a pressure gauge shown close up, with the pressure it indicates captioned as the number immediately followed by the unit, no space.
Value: 15psi
